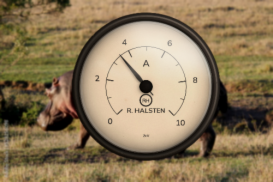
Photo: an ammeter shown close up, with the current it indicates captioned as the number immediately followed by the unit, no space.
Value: 3.5A
